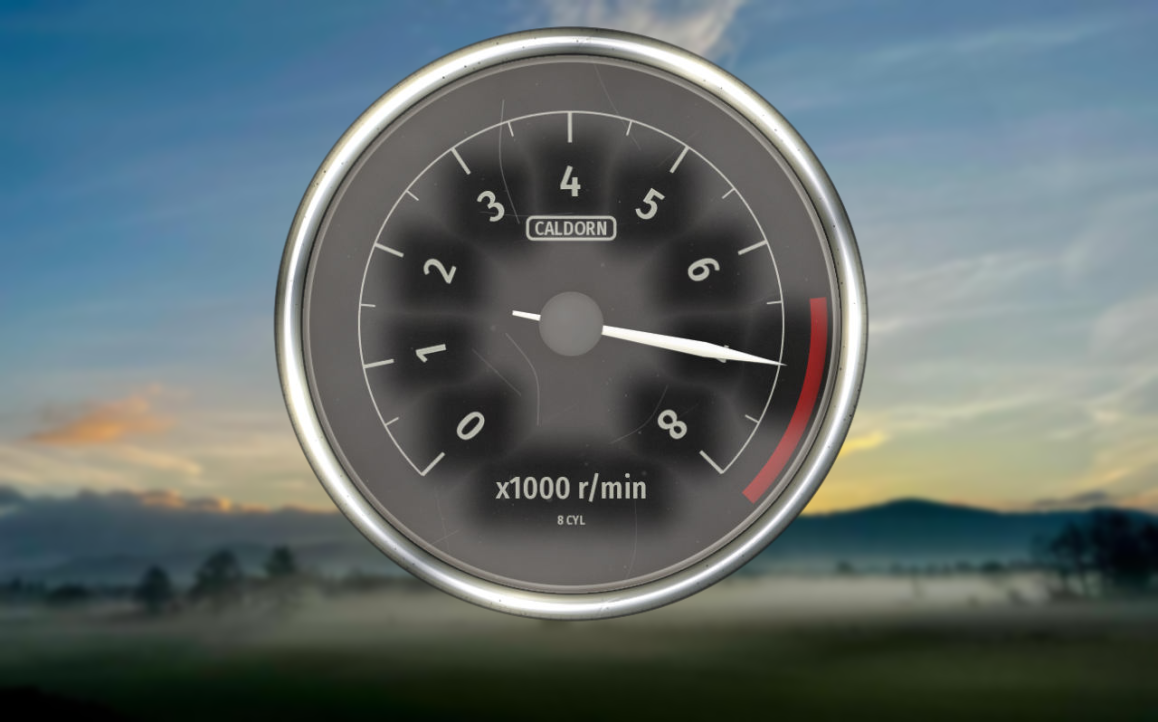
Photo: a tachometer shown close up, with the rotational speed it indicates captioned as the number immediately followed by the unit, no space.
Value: 7000rpm
